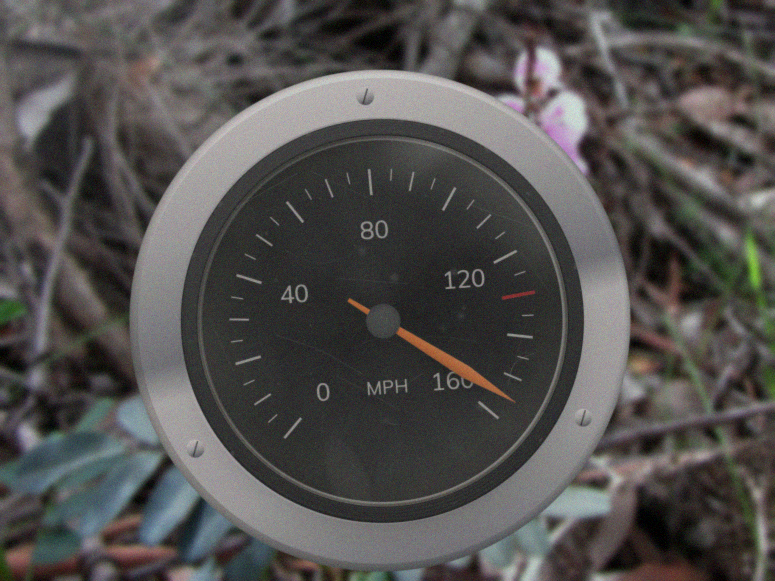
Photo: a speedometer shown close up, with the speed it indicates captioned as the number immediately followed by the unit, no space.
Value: 155mph
